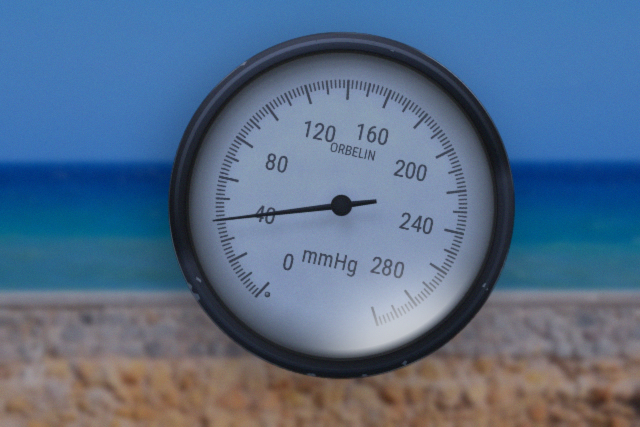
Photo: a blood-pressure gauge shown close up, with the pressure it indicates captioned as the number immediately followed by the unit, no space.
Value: 40mmHg
